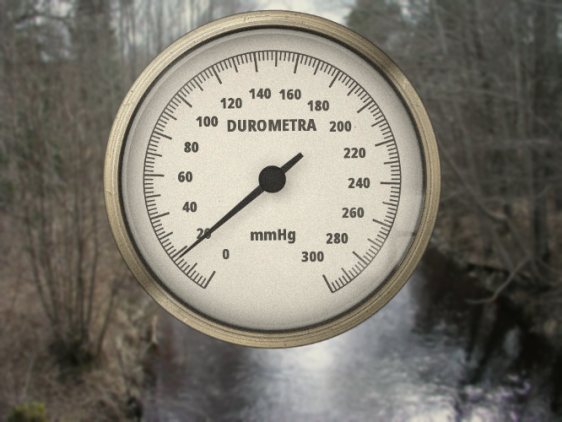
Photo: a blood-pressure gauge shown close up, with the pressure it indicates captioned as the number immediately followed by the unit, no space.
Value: 18mmHg
